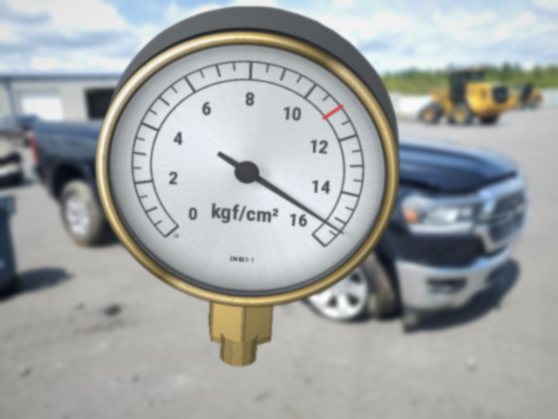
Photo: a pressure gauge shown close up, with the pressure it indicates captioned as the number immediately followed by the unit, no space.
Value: 15.25kg/cm²
